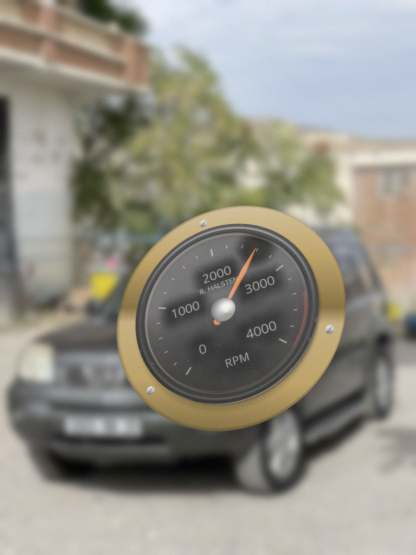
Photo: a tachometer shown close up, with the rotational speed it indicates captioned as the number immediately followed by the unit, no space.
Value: 2600rpm
